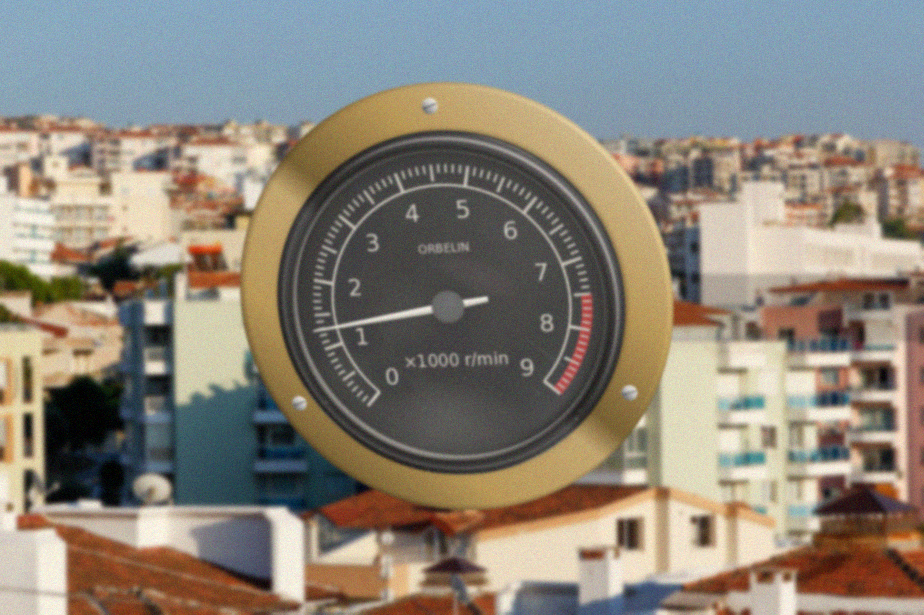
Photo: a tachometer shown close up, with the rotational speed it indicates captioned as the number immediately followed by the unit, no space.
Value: 1300rpm
